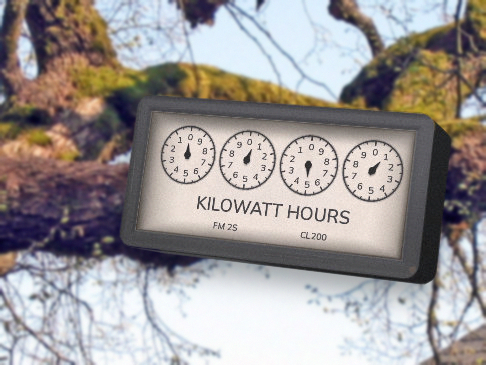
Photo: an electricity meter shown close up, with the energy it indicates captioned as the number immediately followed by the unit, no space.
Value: 51kWh
